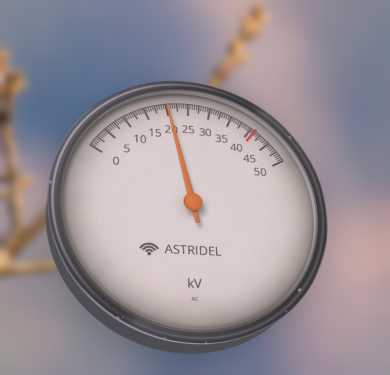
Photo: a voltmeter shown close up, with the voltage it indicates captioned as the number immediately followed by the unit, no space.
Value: 20kV
